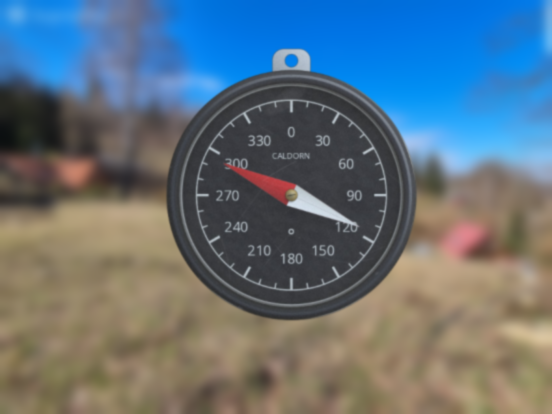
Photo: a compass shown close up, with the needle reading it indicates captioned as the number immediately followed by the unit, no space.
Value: 295°
